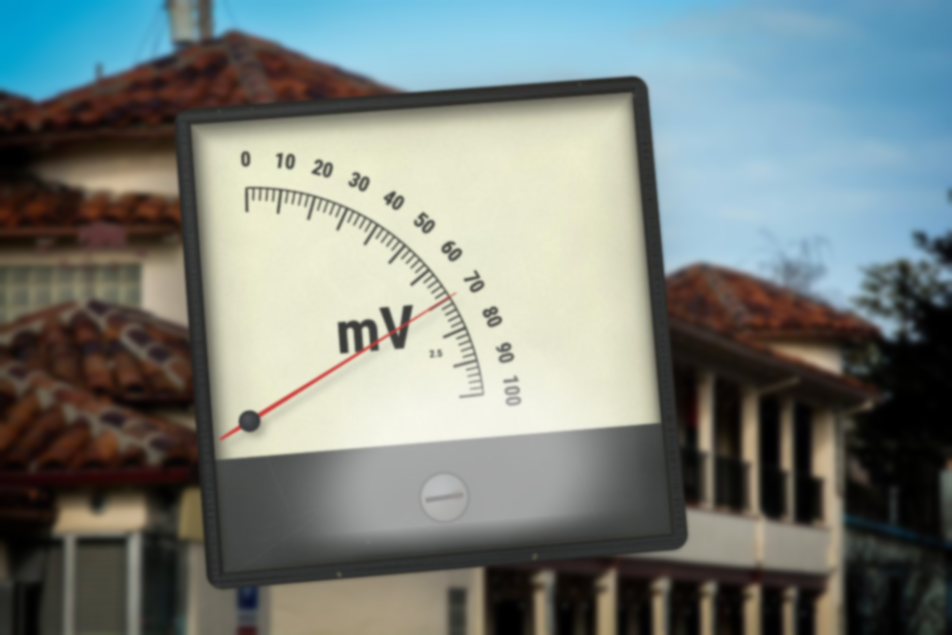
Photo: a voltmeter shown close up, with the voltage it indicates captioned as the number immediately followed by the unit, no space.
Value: 70mV
